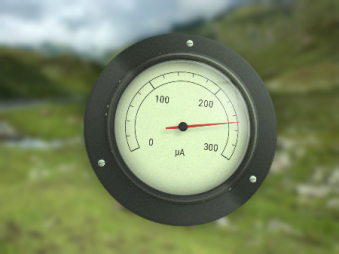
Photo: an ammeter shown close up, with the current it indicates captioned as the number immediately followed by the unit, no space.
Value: 250µA
